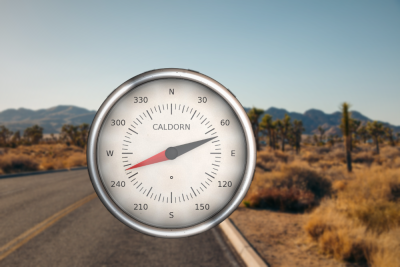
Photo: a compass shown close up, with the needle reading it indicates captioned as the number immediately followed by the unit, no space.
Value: 250°
